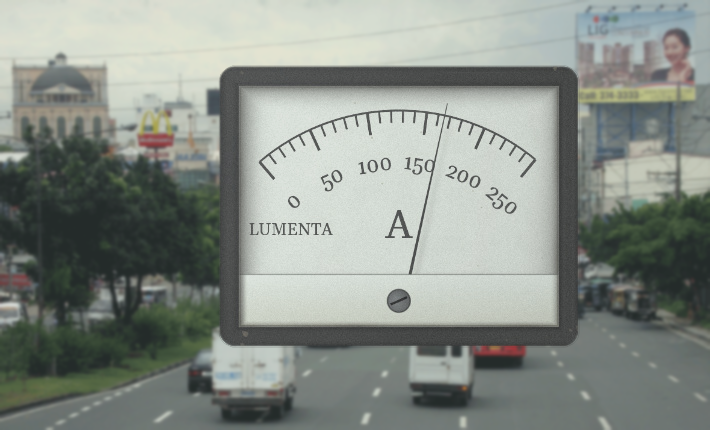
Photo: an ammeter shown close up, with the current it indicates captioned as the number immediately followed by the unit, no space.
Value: 165A
